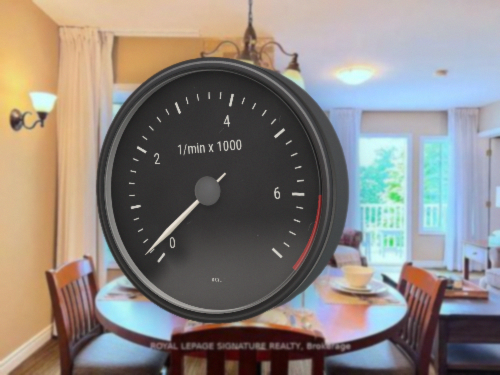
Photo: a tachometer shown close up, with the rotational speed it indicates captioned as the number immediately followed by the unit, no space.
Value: 200rpm
